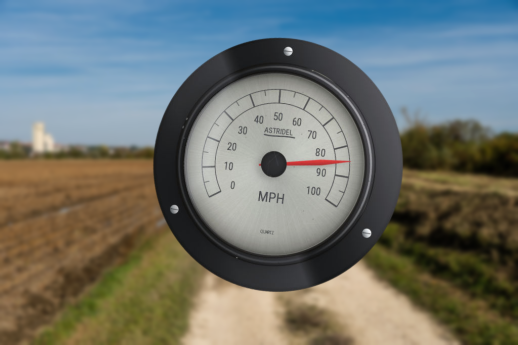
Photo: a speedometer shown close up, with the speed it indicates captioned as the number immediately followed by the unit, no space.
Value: 85mph
